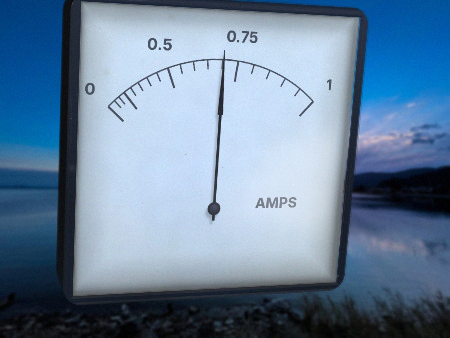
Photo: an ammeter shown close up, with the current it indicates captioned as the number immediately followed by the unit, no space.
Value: 0.7A
